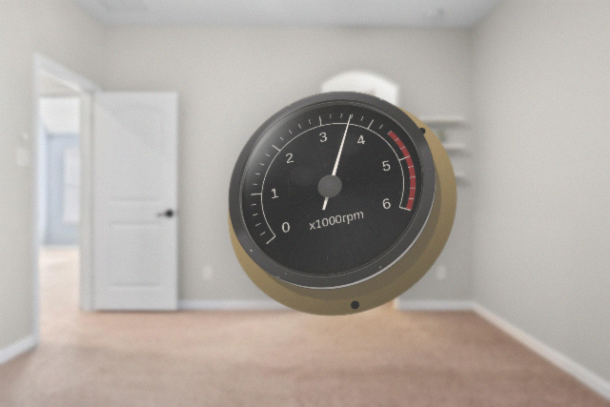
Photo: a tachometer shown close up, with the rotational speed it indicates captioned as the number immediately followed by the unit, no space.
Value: 3600rpm
